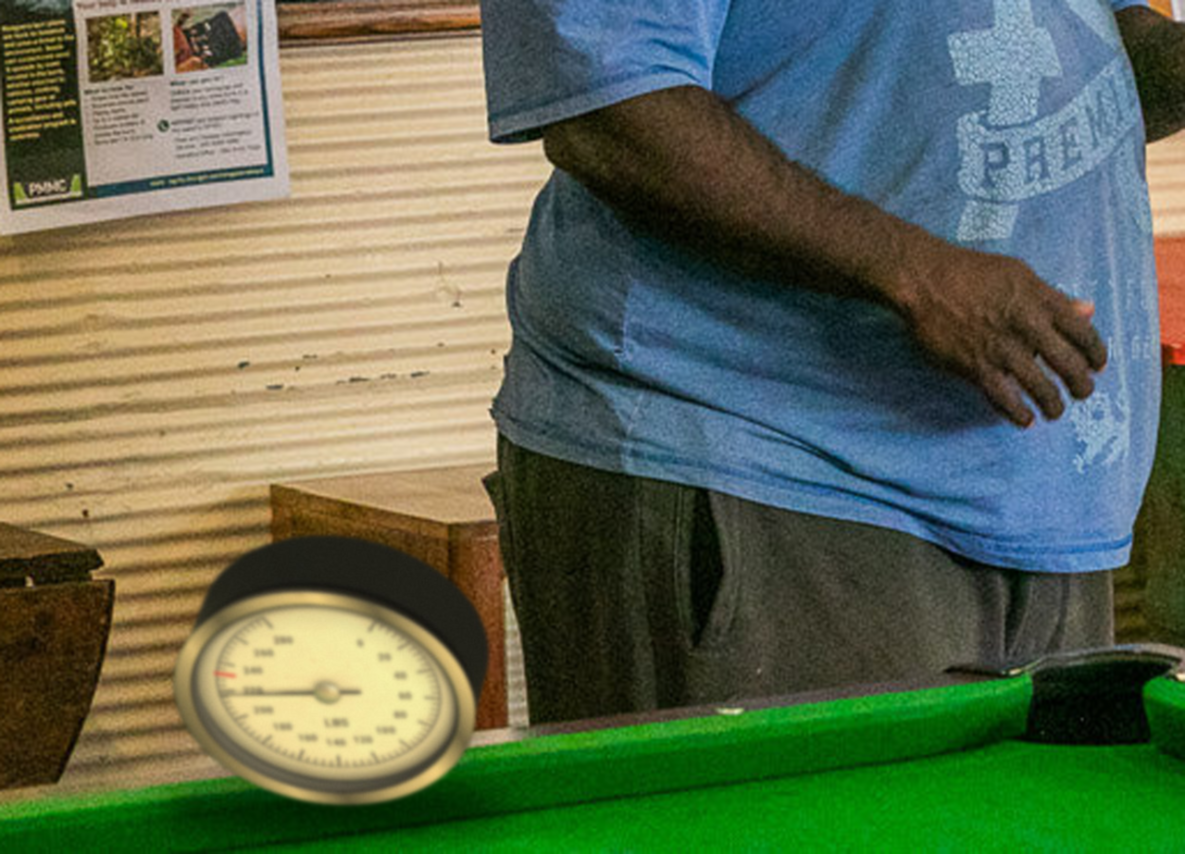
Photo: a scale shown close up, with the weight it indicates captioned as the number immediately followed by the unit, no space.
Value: 220lb
